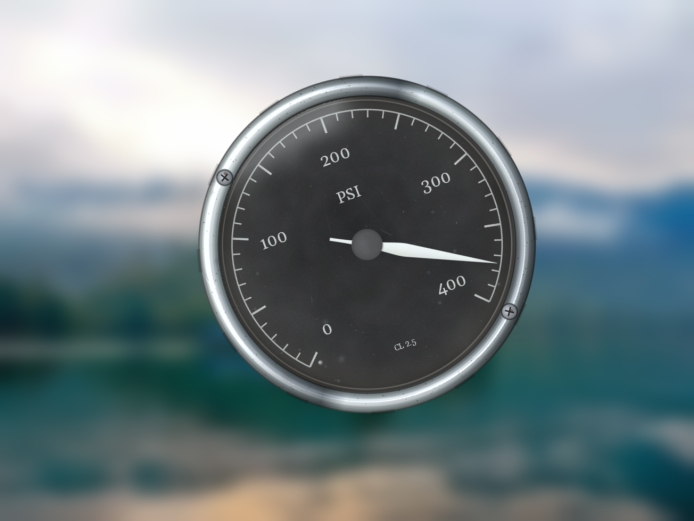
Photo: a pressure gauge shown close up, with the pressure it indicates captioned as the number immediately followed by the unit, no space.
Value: 375psi
